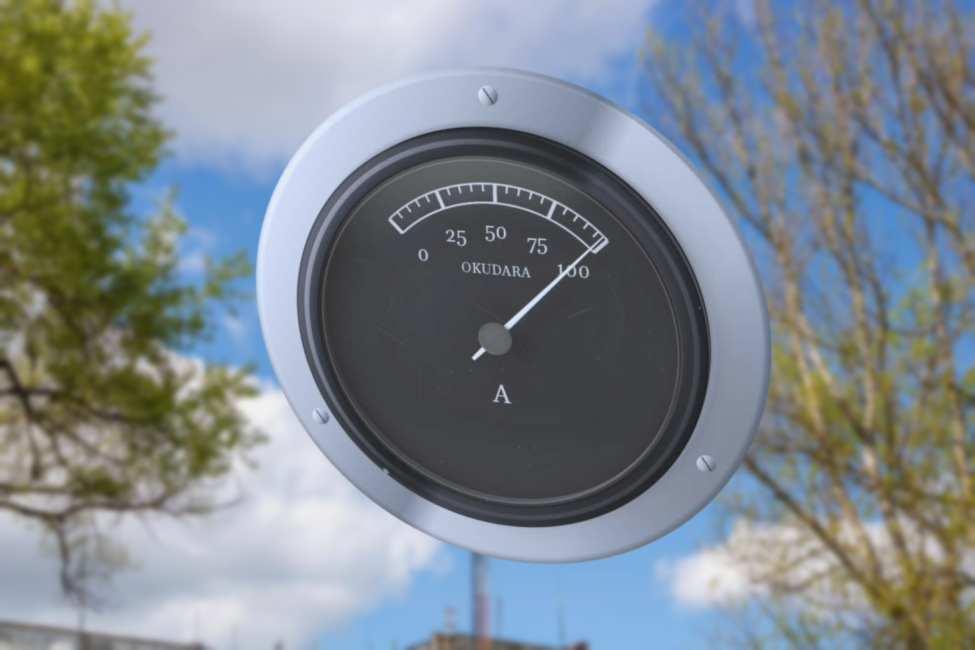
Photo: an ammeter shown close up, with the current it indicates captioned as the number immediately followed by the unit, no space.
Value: 97.5A
